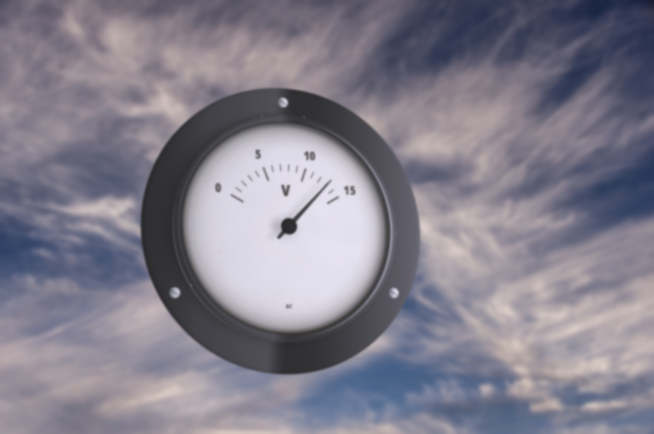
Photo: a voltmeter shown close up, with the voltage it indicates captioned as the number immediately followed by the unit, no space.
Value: 13V
